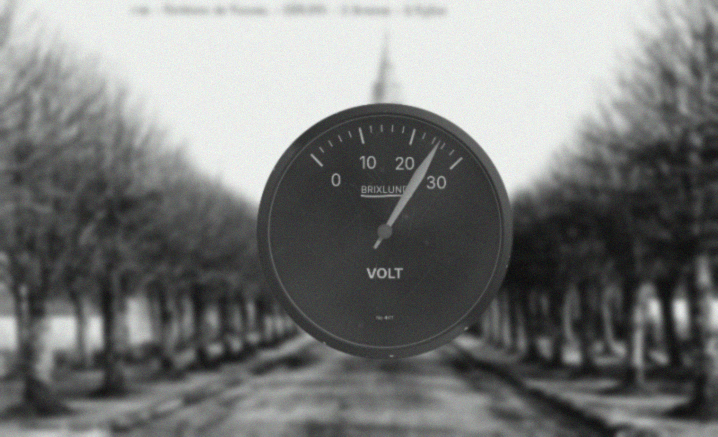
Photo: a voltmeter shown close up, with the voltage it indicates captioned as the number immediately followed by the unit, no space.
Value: 25V
